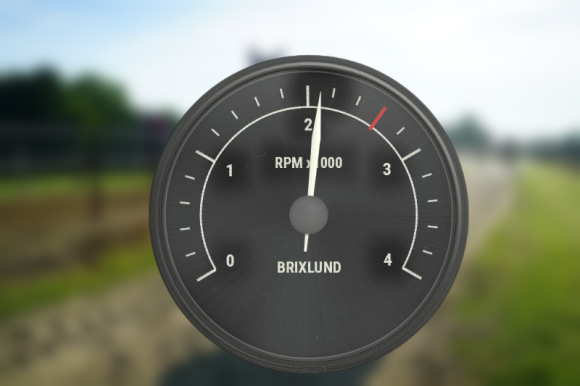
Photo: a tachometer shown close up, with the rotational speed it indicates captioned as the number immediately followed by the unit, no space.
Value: 2100rpm
